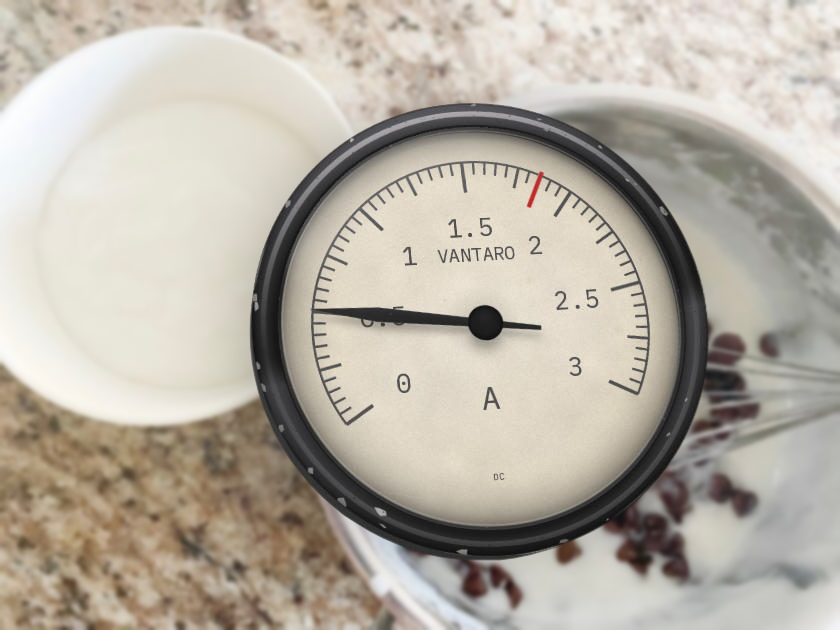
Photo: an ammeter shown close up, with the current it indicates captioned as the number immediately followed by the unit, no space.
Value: 0.5A
